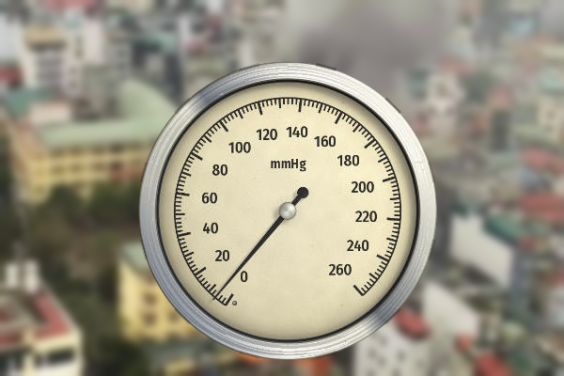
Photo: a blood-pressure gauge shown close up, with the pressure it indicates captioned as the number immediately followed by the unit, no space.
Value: 6mmHg
